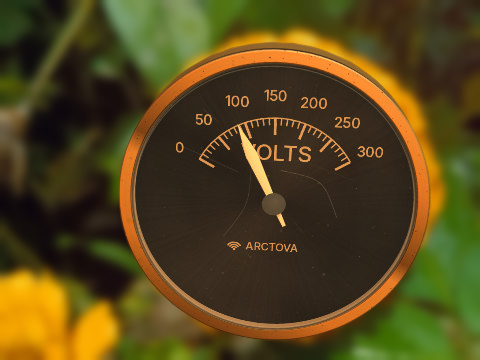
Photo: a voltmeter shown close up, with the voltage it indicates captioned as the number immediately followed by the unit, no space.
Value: 90V
